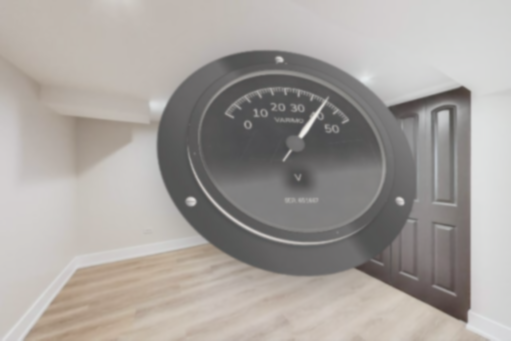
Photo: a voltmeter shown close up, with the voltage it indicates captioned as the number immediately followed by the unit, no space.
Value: 40V
